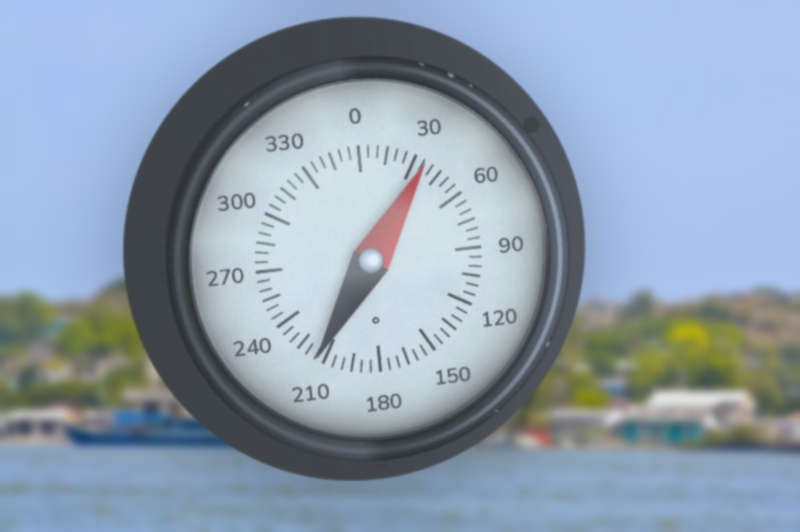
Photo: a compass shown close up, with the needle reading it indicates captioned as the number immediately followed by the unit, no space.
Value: 35°
